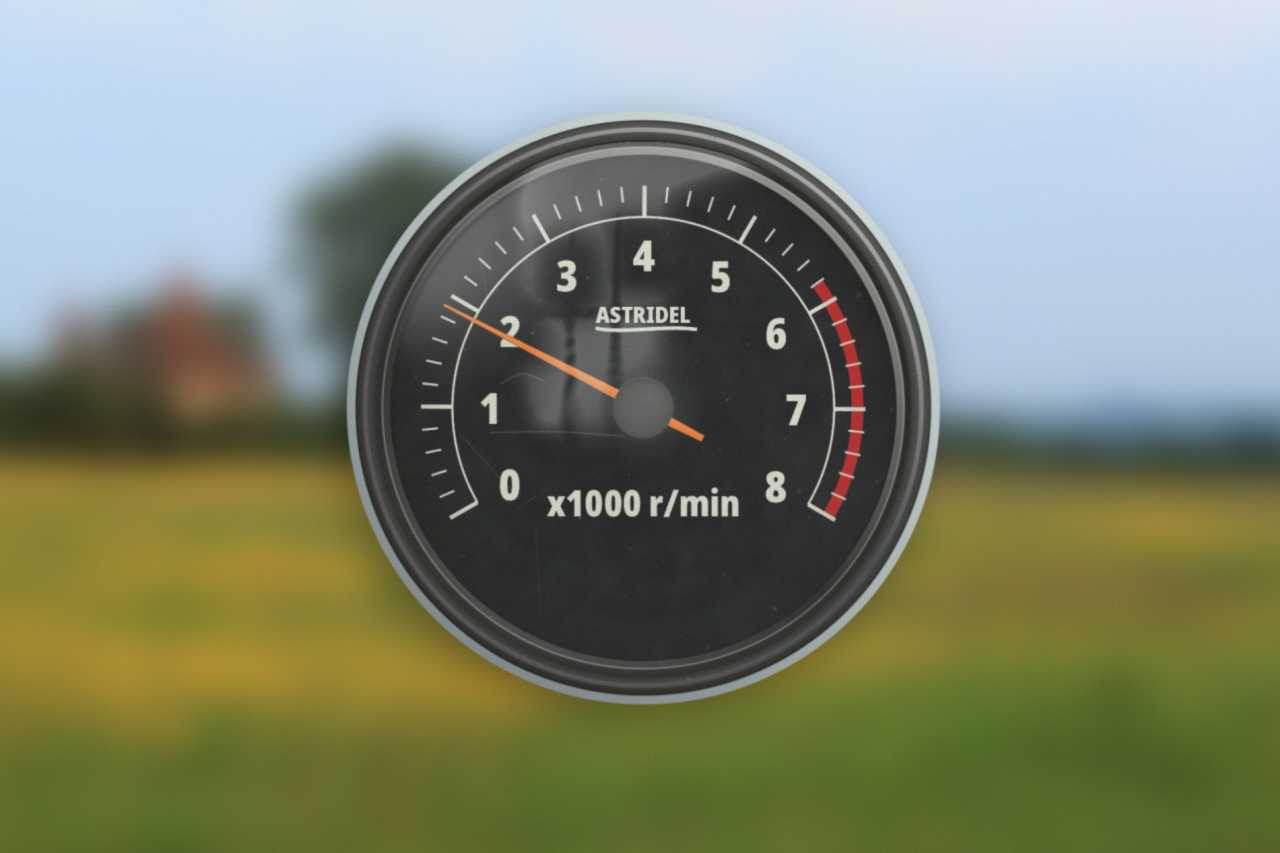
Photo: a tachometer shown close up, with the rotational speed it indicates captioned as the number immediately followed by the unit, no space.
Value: 1900rpm
